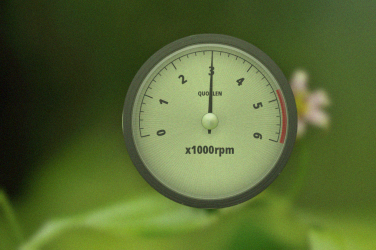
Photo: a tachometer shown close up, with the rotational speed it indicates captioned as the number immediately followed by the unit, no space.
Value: 3000rpm
